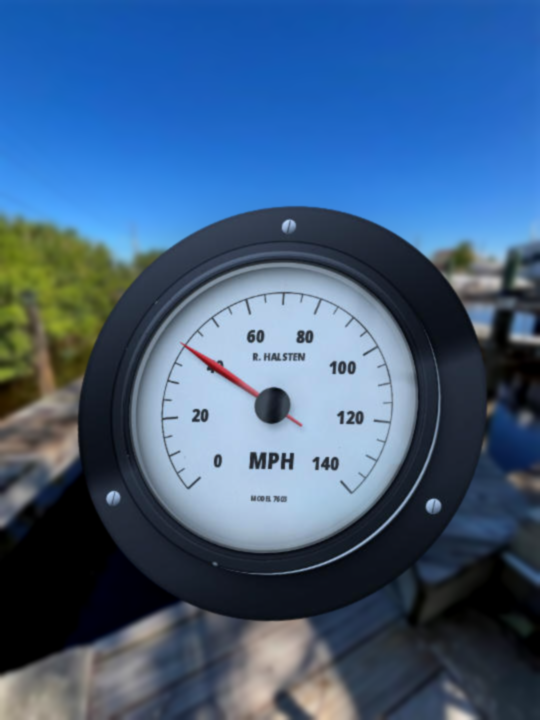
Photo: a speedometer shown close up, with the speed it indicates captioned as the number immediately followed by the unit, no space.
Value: 40mph
